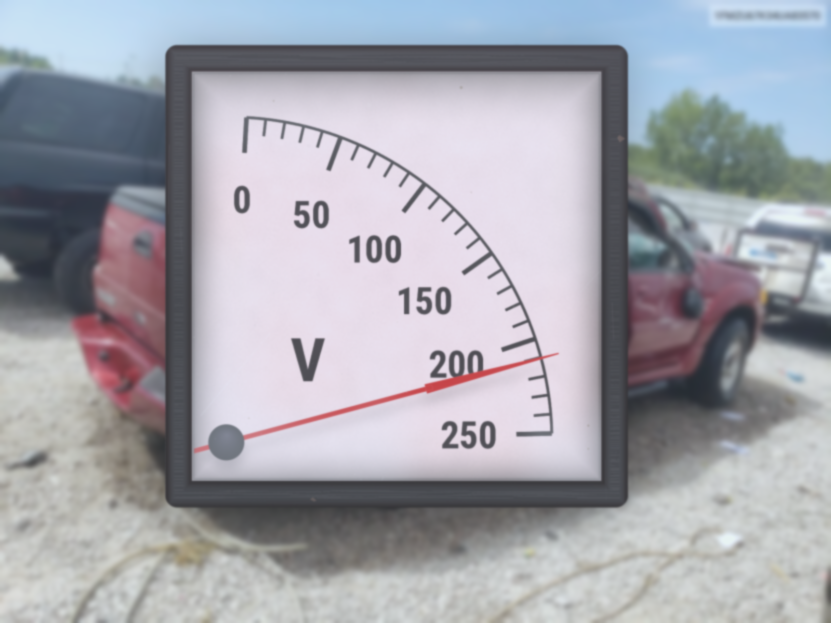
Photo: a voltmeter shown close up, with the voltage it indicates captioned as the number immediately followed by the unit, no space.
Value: 210V
